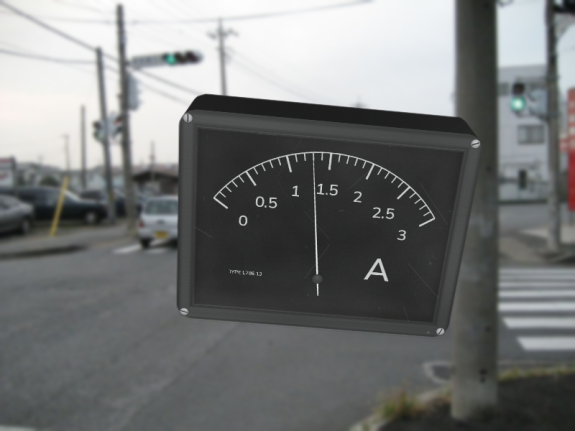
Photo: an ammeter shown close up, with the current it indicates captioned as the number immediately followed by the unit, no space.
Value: 1.3A
